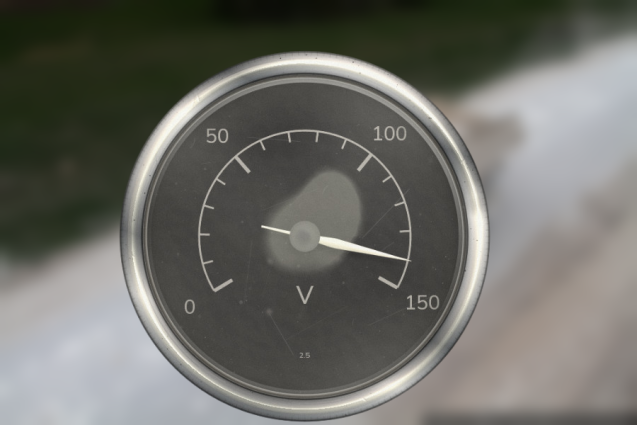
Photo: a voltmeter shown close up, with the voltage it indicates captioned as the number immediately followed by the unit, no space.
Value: 140V
